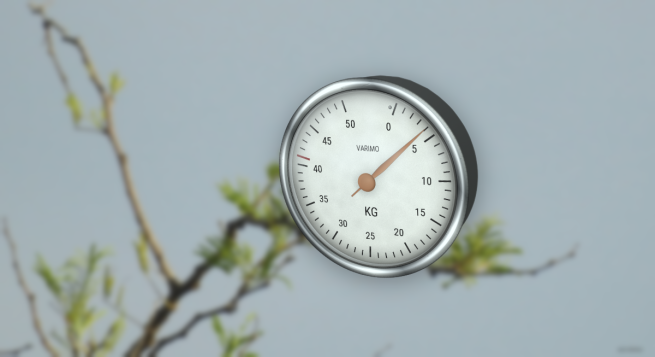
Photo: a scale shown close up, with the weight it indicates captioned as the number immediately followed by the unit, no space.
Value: 4kg
